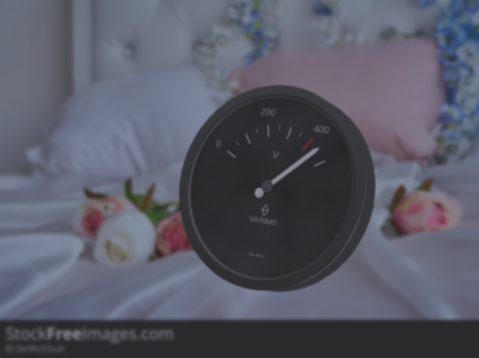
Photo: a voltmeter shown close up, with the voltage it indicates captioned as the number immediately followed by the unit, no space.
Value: 450V
